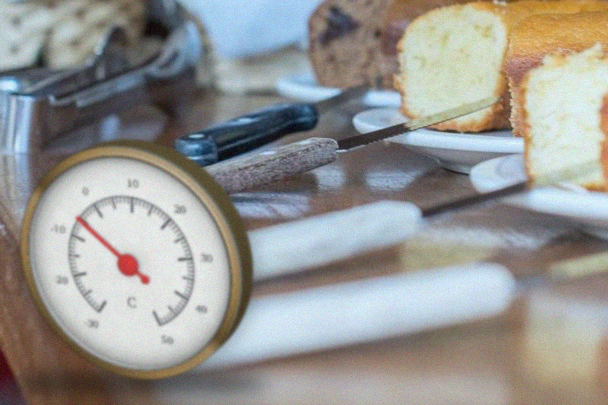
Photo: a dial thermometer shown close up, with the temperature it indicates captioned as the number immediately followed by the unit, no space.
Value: -5°C
